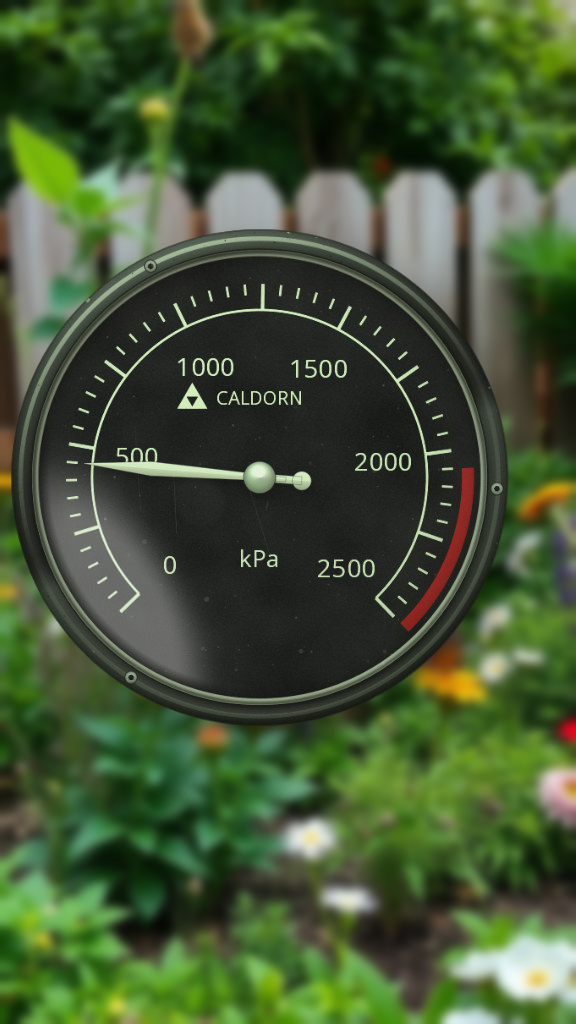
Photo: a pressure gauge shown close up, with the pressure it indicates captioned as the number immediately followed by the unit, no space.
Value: 450kPa
